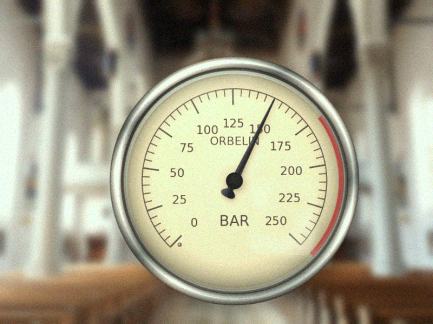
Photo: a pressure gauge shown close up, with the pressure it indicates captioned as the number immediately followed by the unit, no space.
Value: 150bar
